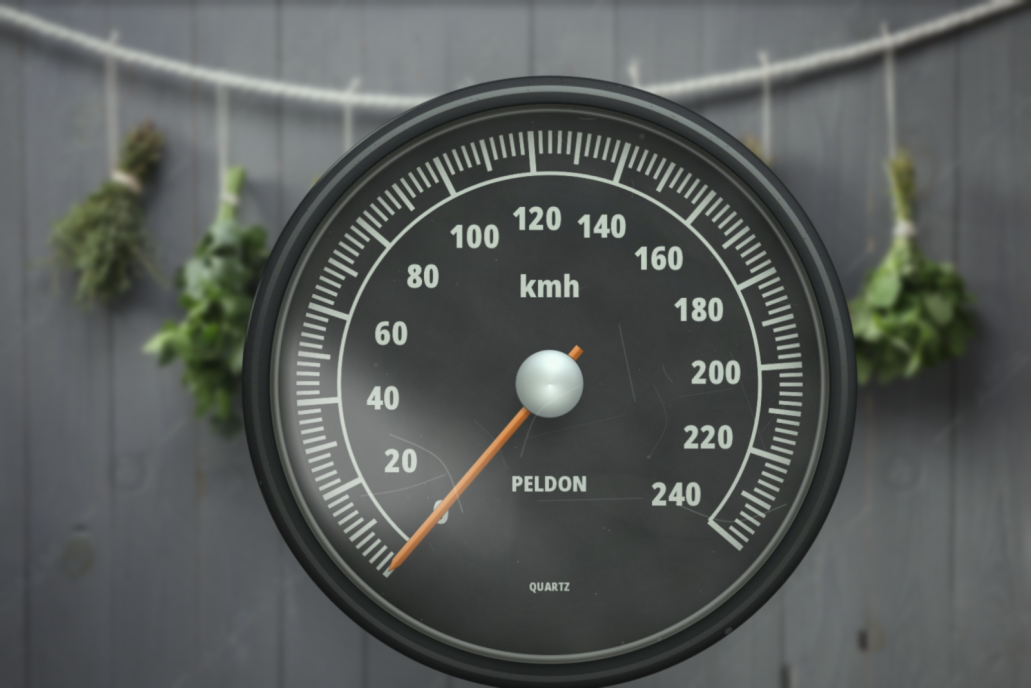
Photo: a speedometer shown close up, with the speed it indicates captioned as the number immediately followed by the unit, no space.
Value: 0km/h
